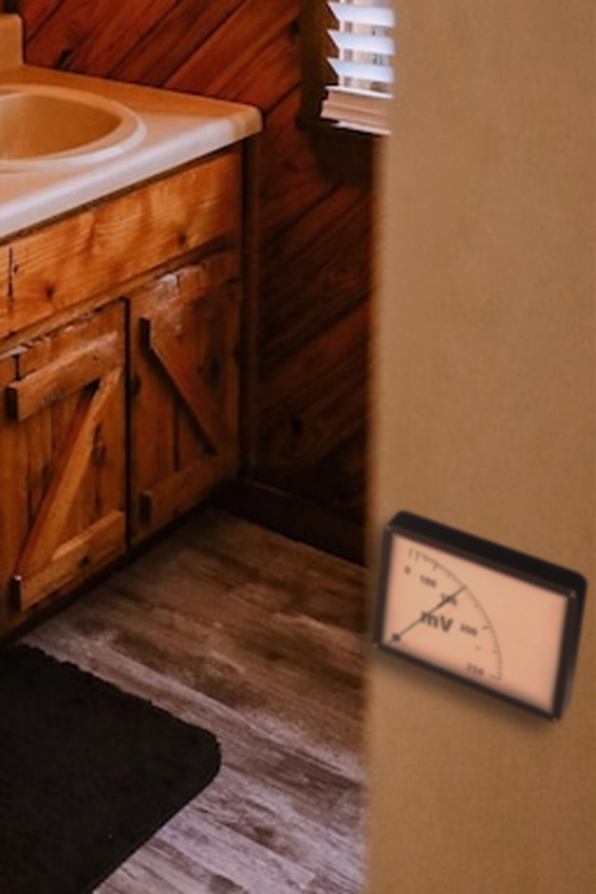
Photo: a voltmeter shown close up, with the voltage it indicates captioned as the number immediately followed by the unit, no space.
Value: 150mV
